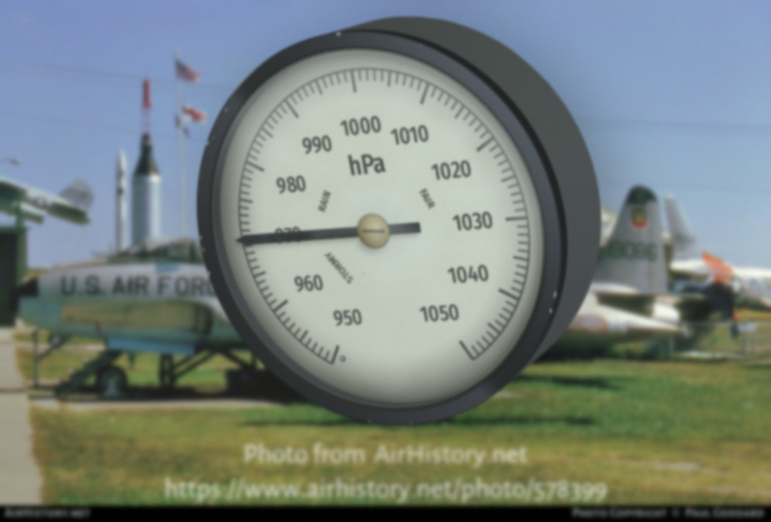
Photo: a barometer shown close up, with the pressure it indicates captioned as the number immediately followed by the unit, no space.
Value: 970hPa
